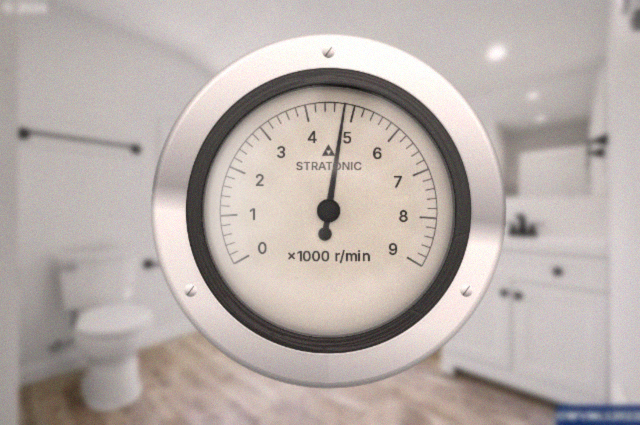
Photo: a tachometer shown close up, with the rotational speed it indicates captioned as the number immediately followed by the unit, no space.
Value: 4800rpm
